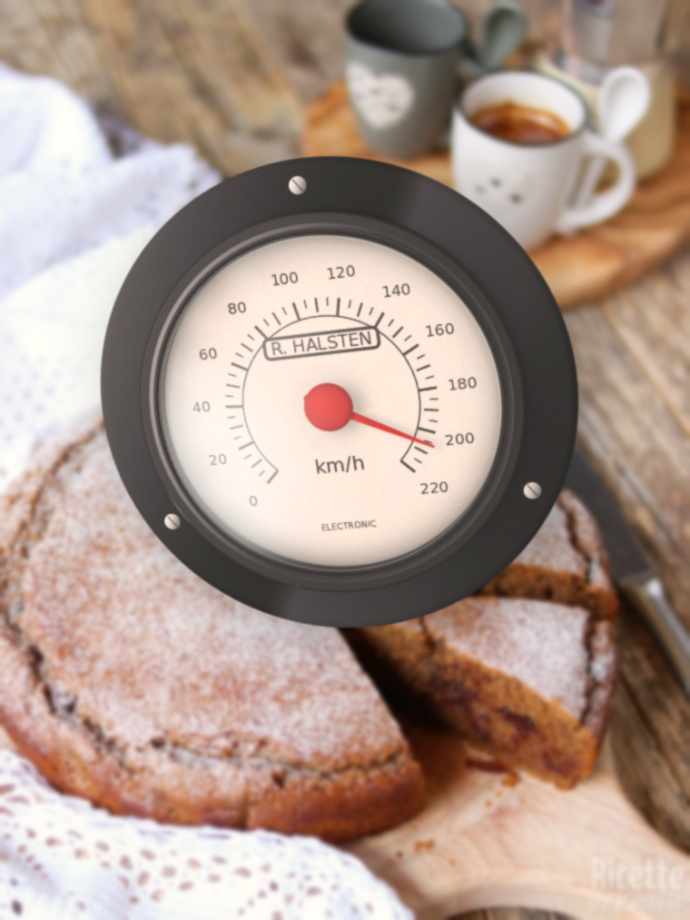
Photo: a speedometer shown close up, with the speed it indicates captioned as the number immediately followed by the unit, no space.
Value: 205km/h
